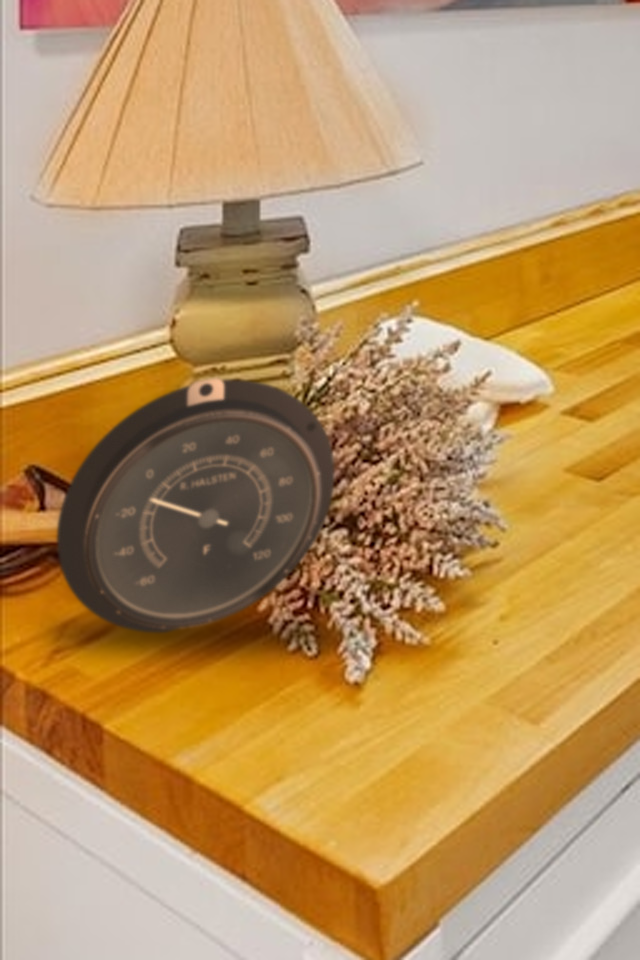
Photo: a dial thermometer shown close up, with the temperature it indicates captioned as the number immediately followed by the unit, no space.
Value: -10°F
